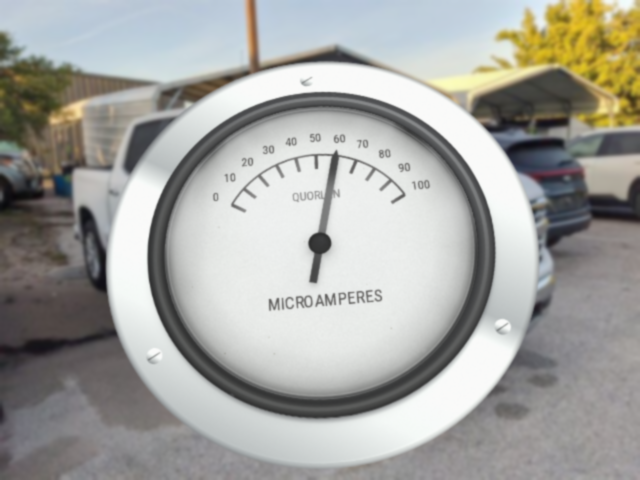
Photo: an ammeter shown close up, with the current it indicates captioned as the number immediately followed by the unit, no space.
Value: 60µA
